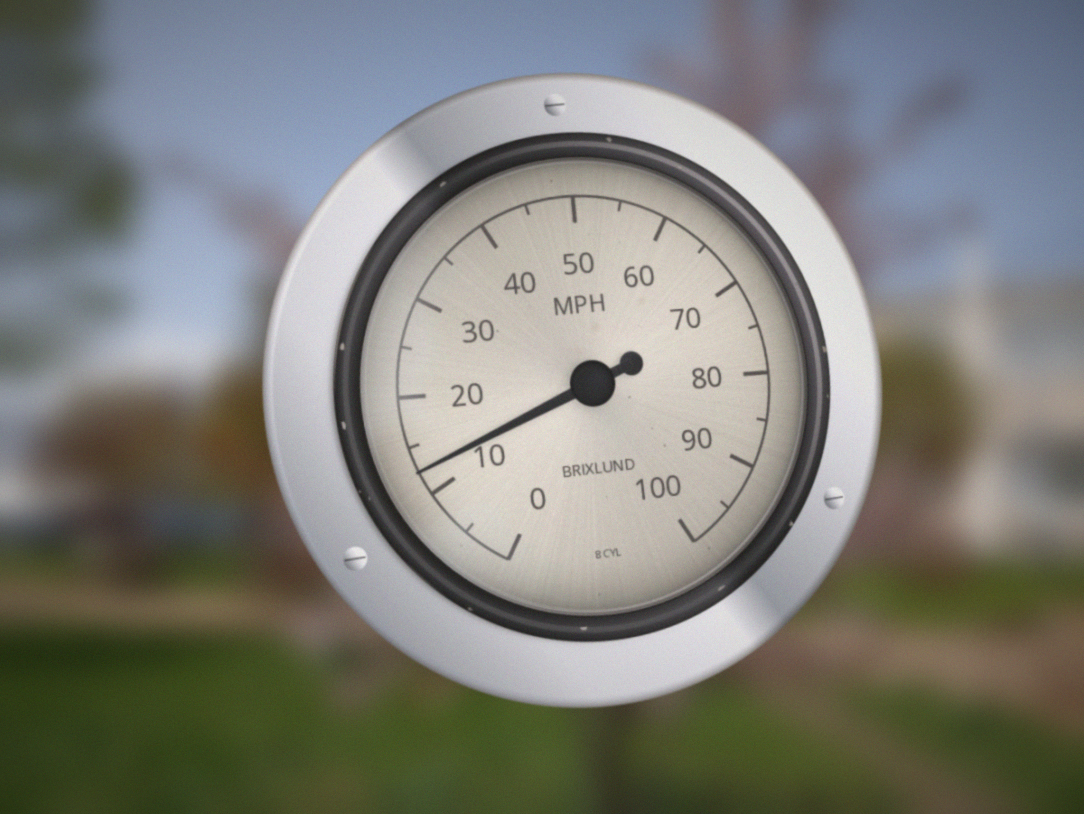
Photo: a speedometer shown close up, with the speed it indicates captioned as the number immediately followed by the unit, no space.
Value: 12.5mph
